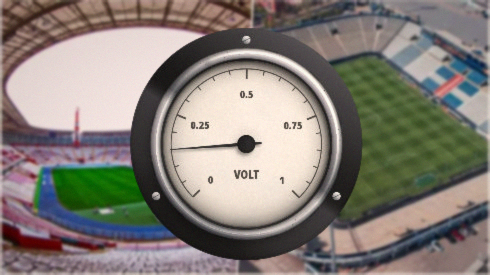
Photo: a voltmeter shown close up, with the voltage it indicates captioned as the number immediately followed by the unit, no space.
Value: 0.15V
